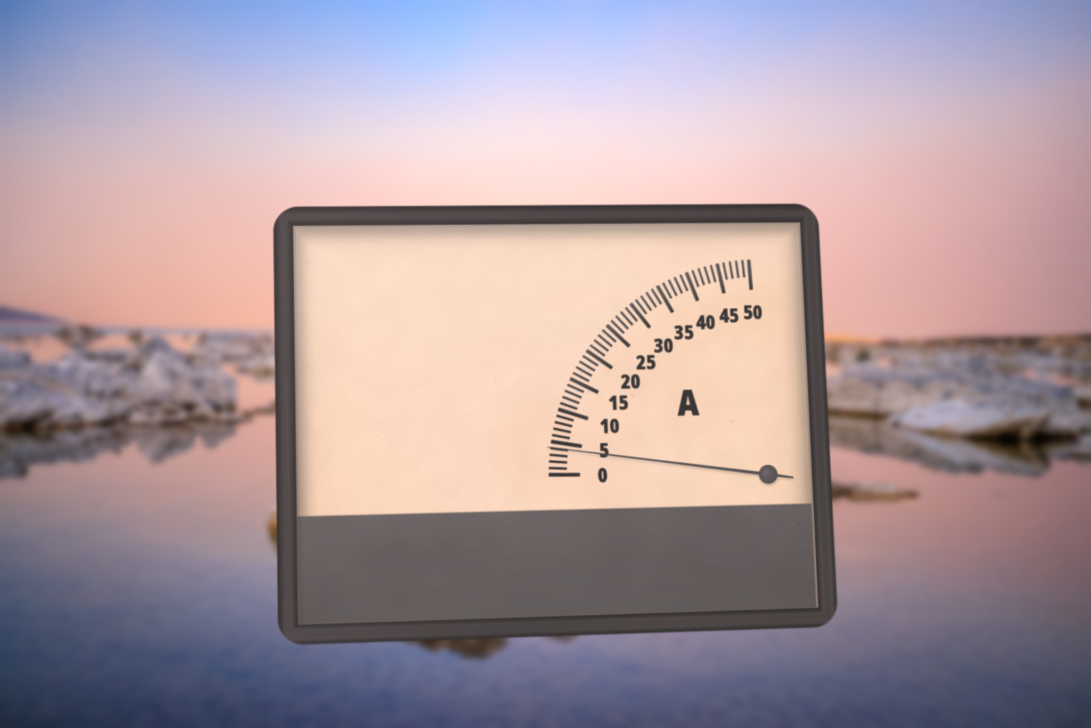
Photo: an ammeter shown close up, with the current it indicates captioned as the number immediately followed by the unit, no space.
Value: 4A
